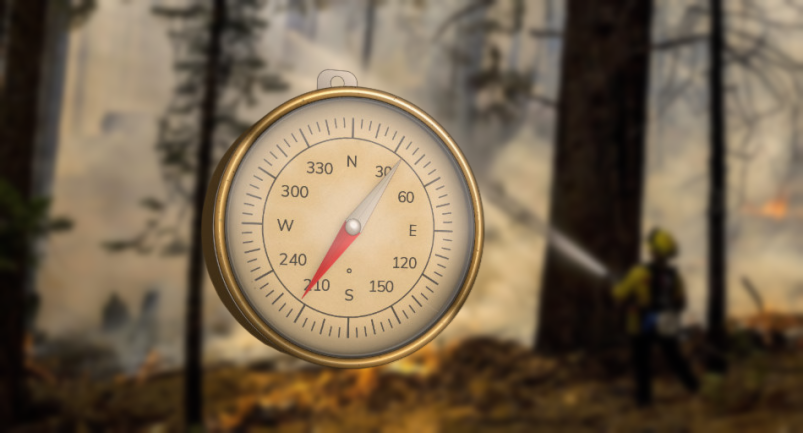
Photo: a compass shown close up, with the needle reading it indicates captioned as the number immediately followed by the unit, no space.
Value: 215°
